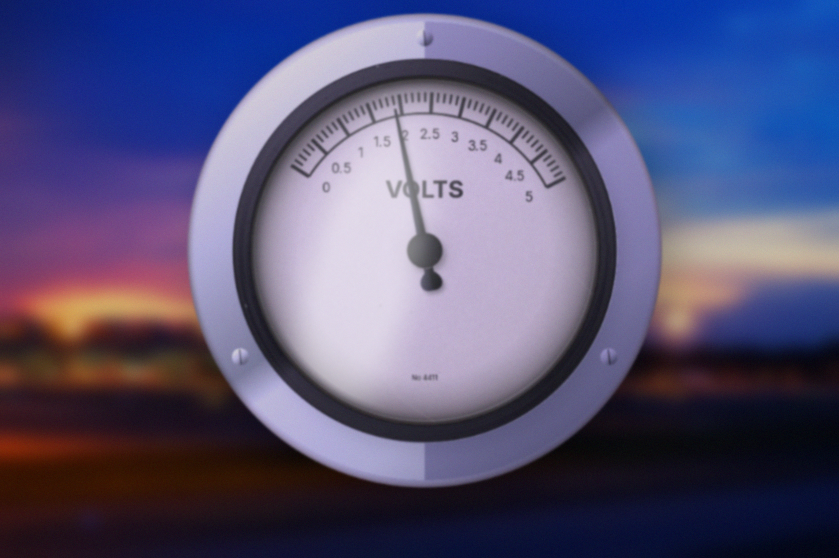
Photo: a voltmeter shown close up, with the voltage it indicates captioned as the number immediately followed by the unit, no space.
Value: 1.9V
